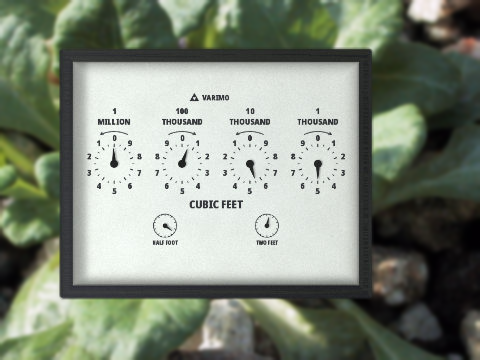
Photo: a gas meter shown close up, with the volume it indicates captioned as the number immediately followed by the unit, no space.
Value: 5500ft³
